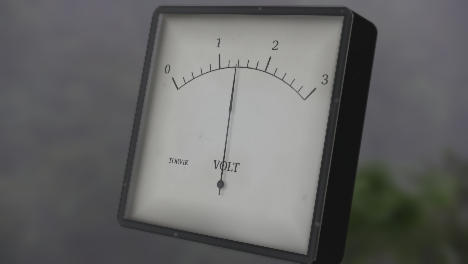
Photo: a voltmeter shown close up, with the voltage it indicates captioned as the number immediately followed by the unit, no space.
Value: 1.4V
